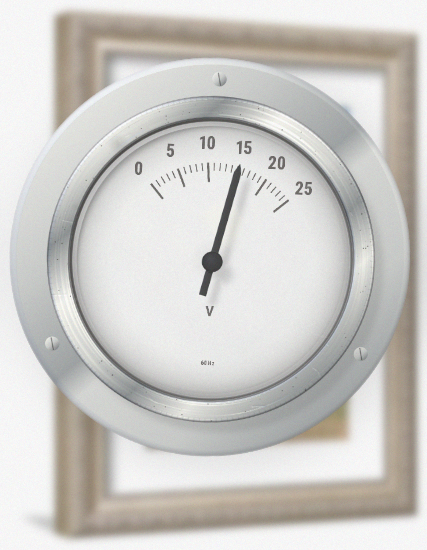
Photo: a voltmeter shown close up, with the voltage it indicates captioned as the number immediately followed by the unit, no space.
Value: 15V
